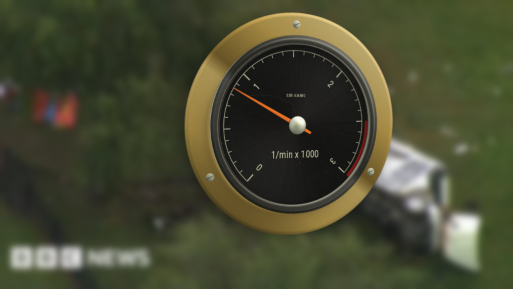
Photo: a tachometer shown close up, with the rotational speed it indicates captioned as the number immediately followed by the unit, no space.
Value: 850rpm
